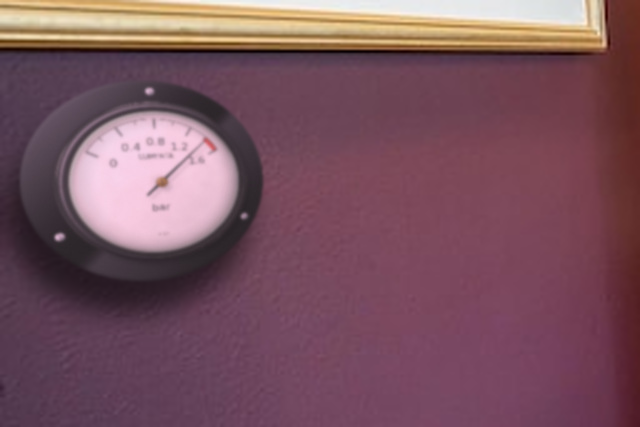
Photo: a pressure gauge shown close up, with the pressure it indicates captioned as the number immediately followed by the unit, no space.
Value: 1.4bar
